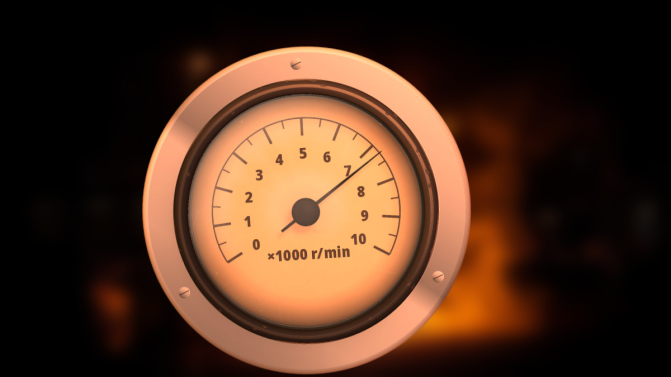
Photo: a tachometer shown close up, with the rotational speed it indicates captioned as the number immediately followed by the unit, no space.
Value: 7250rpm
